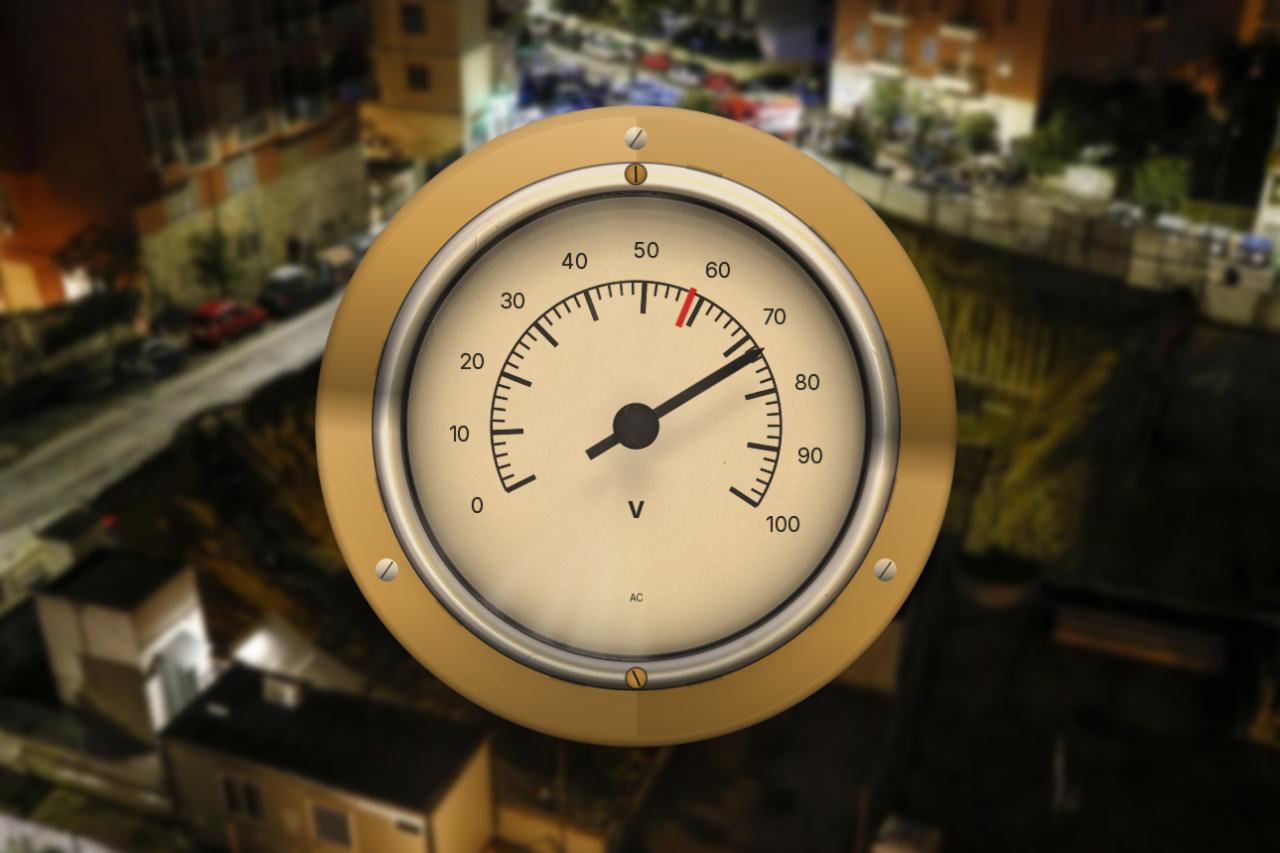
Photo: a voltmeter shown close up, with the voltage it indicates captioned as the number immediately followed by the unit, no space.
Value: 73V
